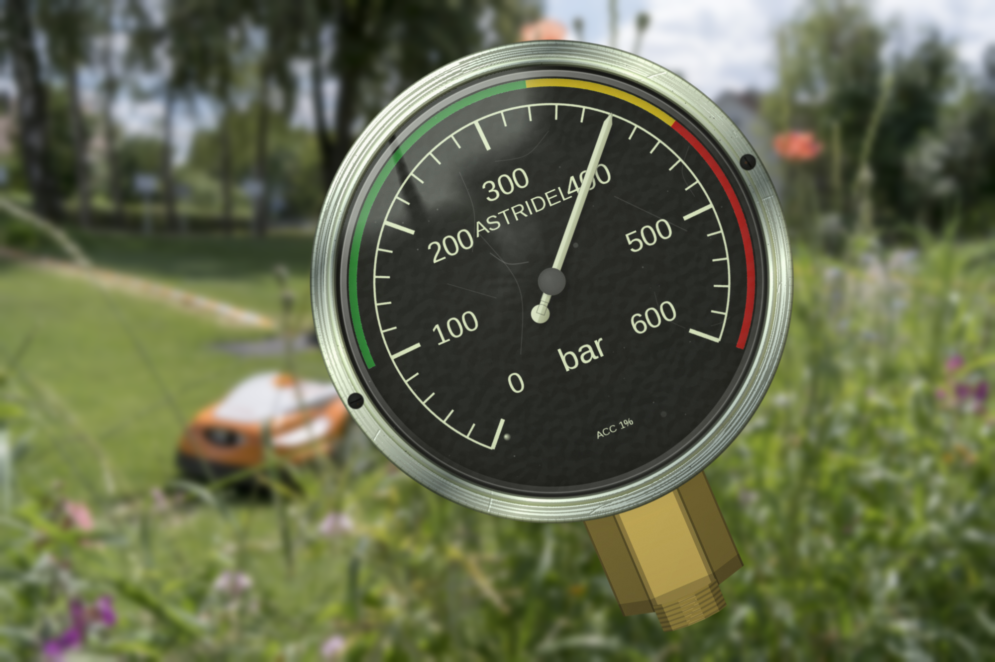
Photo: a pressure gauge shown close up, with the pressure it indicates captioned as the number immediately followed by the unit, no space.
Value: 400bar
